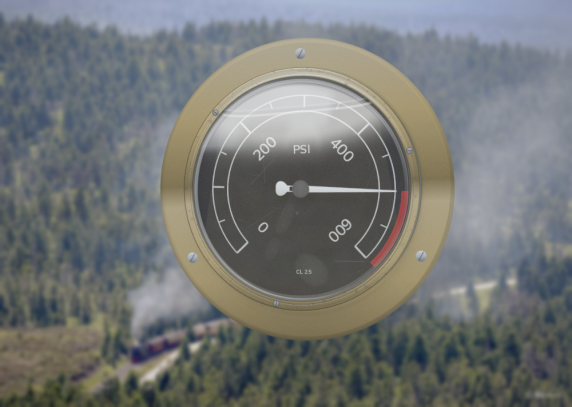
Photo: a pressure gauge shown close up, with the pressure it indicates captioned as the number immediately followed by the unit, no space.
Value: 500psi
